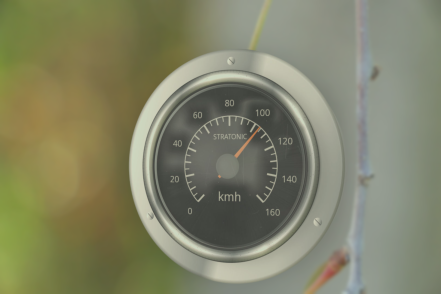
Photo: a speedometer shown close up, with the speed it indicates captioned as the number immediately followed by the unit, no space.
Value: 105km/h
